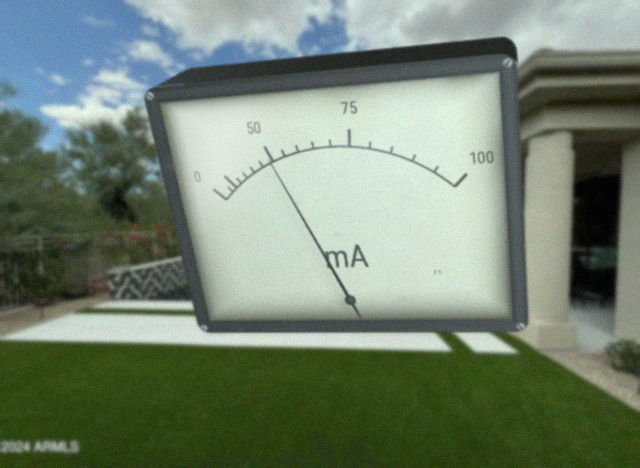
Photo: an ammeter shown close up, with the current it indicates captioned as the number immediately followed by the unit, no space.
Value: 50mA
